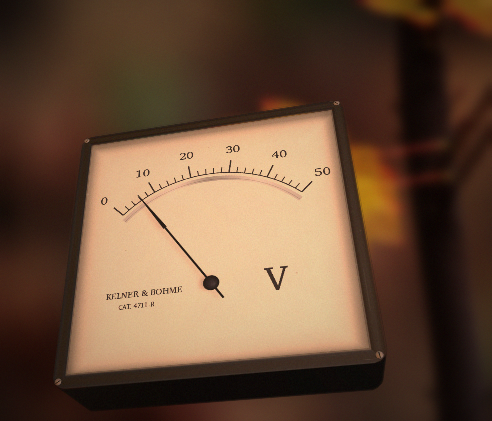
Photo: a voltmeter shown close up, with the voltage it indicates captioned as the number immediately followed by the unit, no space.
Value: 6V
